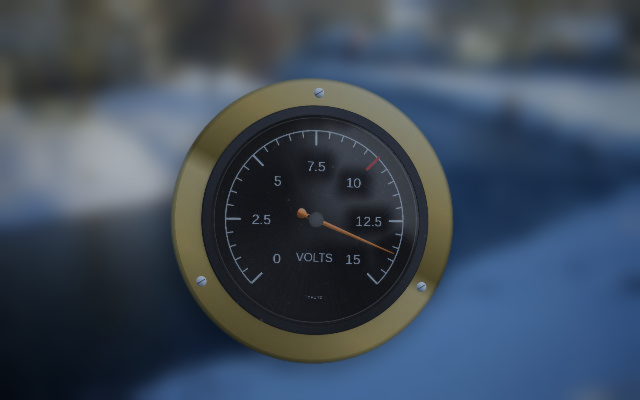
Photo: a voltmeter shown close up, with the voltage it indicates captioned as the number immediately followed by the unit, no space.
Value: 13.75V
